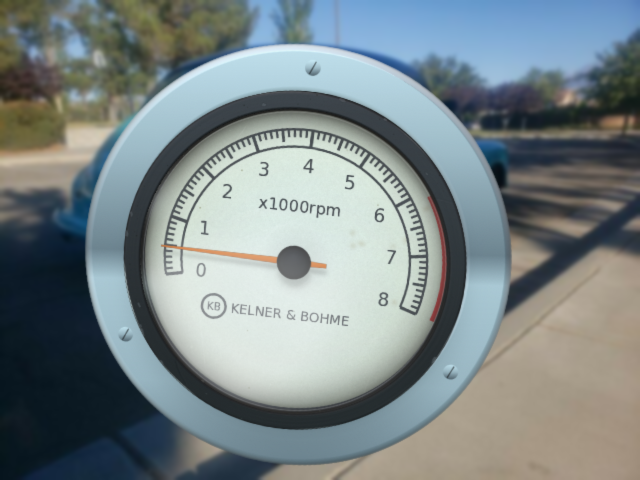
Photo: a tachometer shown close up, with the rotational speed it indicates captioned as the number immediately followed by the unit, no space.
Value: 500rpm
